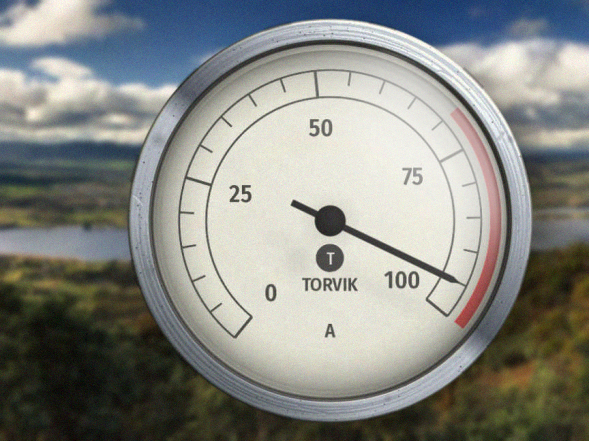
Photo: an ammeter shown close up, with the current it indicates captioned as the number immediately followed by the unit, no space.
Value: 95A
